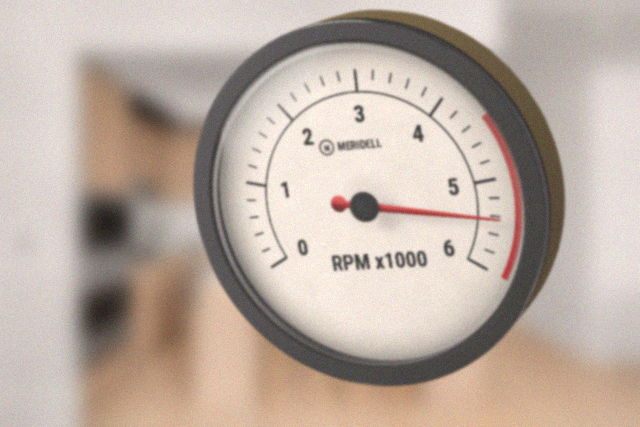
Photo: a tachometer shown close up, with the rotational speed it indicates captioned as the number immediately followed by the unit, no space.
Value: 5400rpm
